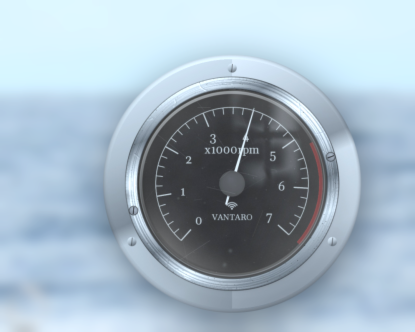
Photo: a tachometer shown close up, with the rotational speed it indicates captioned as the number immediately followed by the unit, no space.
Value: 4000rpm
